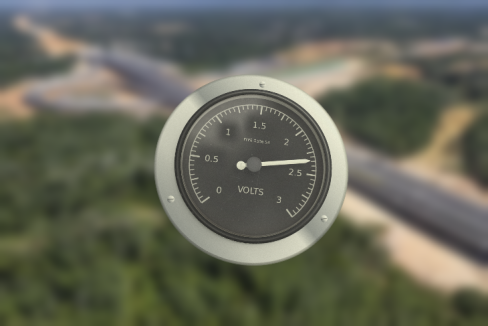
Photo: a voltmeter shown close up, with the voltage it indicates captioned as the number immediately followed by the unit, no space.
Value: 2.35V
